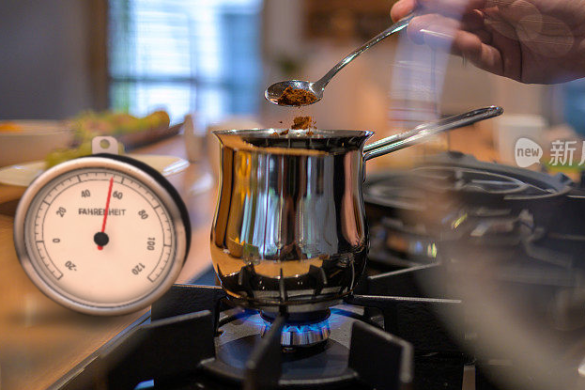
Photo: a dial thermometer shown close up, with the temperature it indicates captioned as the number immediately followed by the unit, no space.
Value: 56°F
